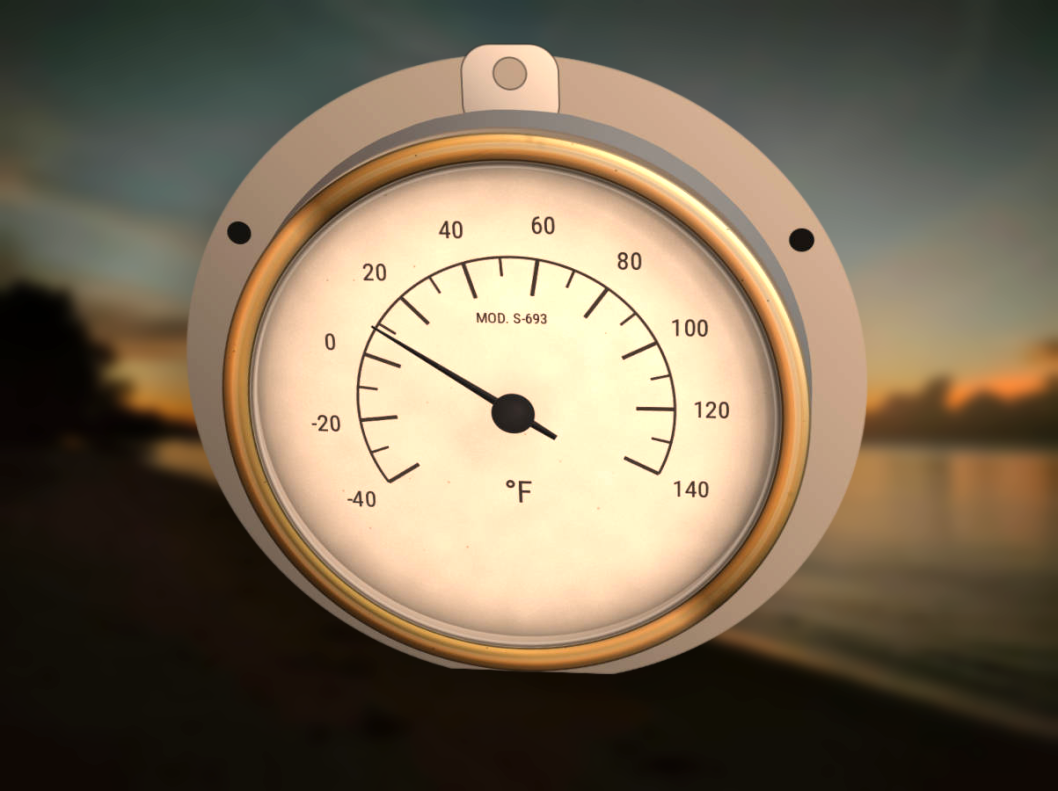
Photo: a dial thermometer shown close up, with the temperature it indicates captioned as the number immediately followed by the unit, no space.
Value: 10°F
